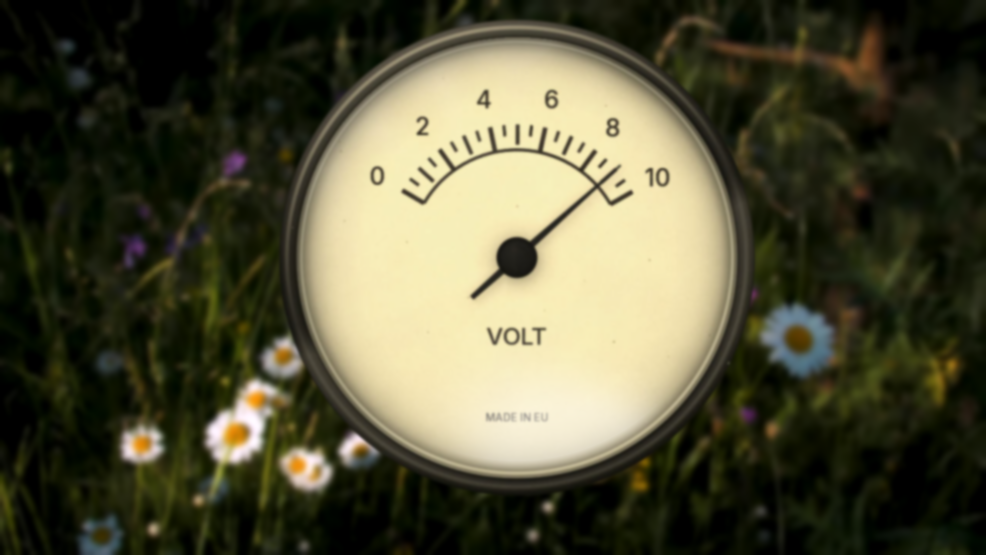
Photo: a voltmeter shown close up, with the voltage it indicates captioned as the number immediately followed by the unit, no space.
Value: 9V
